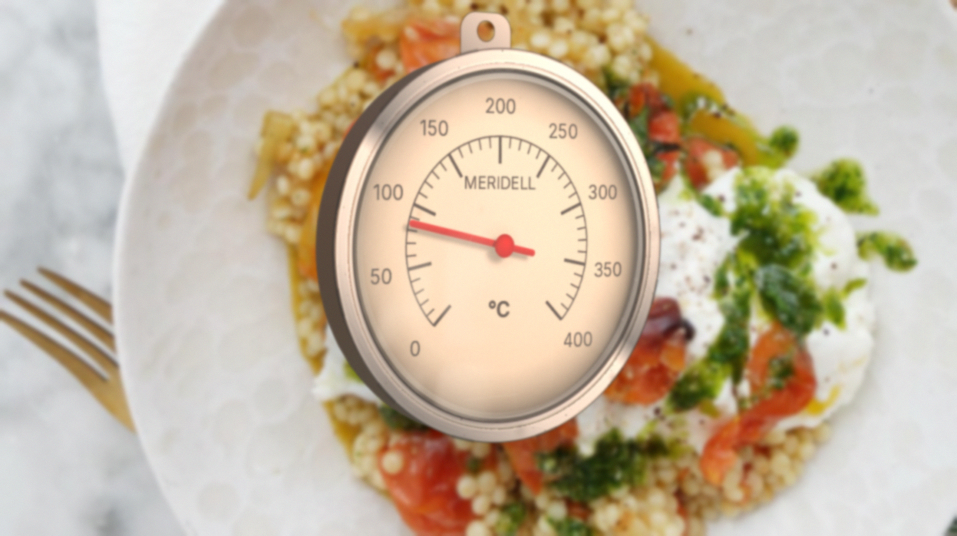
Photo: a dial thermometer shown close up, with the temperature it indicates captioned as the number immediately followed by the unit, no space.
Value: 85°C
